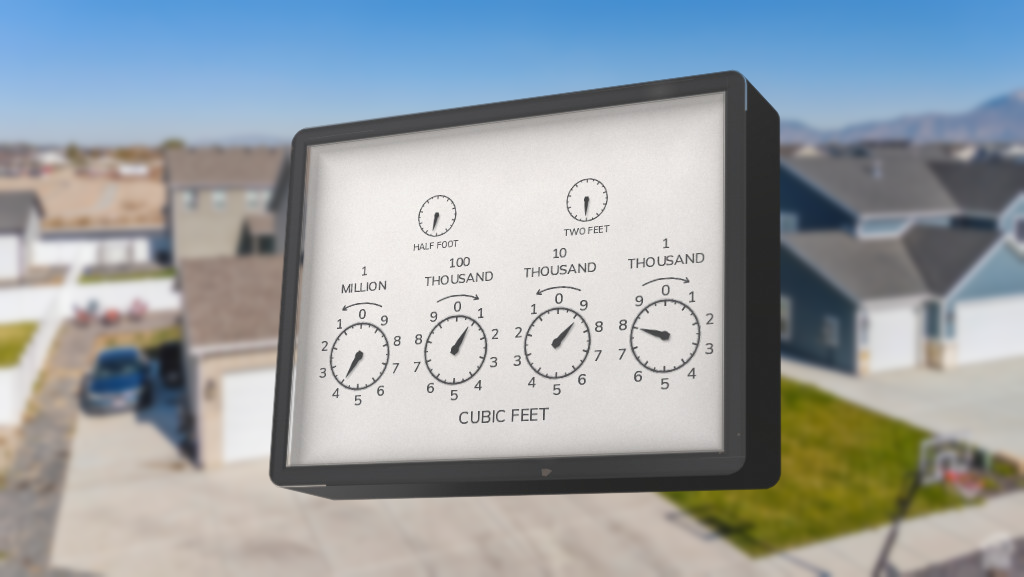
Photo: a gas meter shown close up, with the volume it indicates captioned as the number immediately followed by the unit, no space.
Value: 408800ft³
